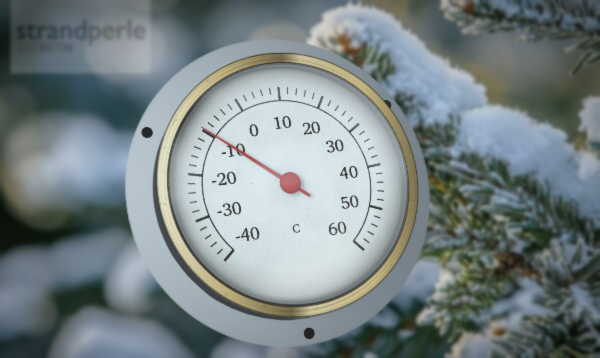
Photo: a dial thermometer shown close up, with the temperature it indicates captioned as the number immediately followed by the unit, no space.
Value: -10°C
